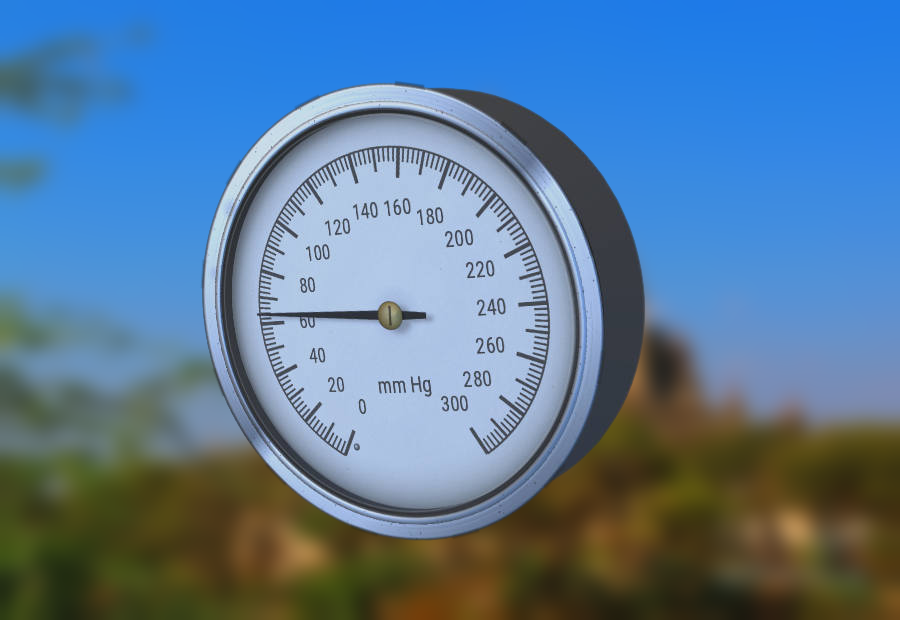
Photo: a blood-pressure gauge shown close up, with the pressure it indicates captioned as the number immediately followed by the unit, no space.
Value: 64mmHg
